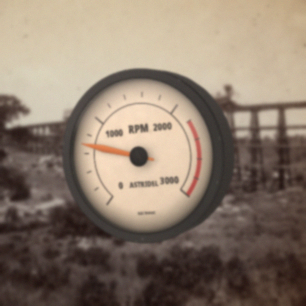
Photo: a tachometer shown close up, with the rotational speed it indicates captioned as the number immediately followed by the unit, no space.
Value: 700rpm
